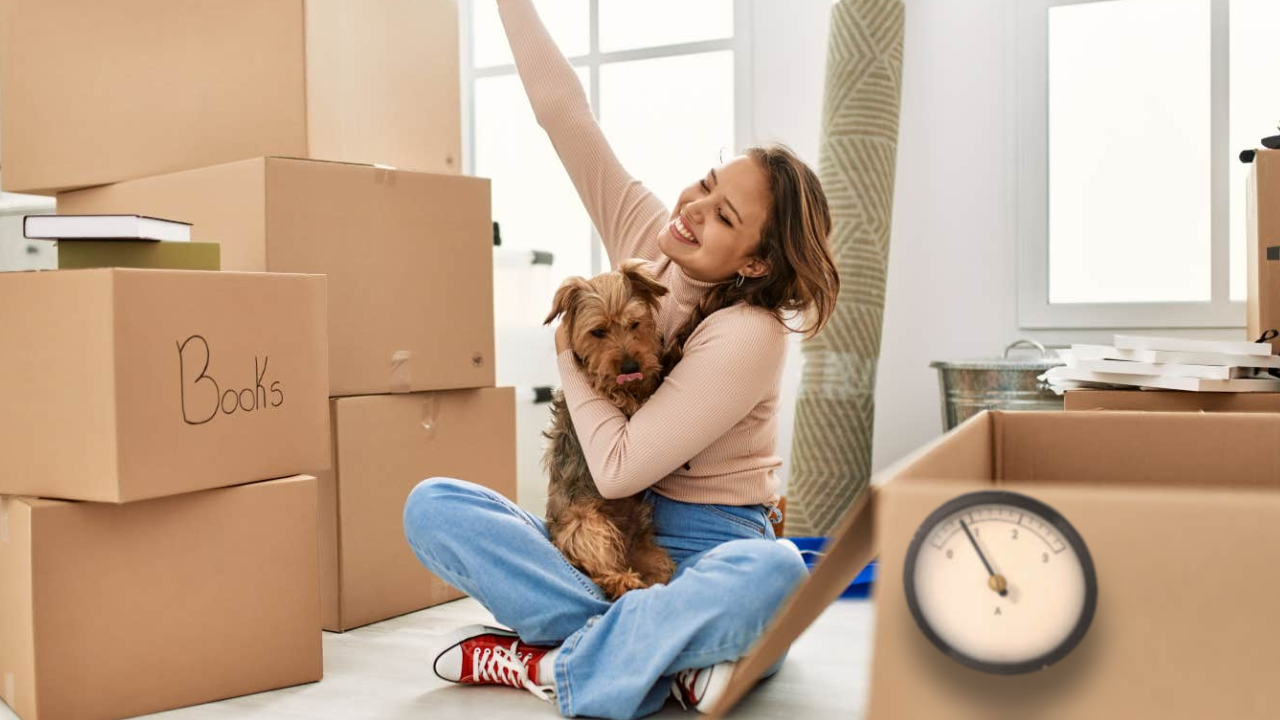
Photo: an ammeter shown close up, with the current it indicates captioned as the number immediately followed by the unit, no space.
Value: 0.8A
